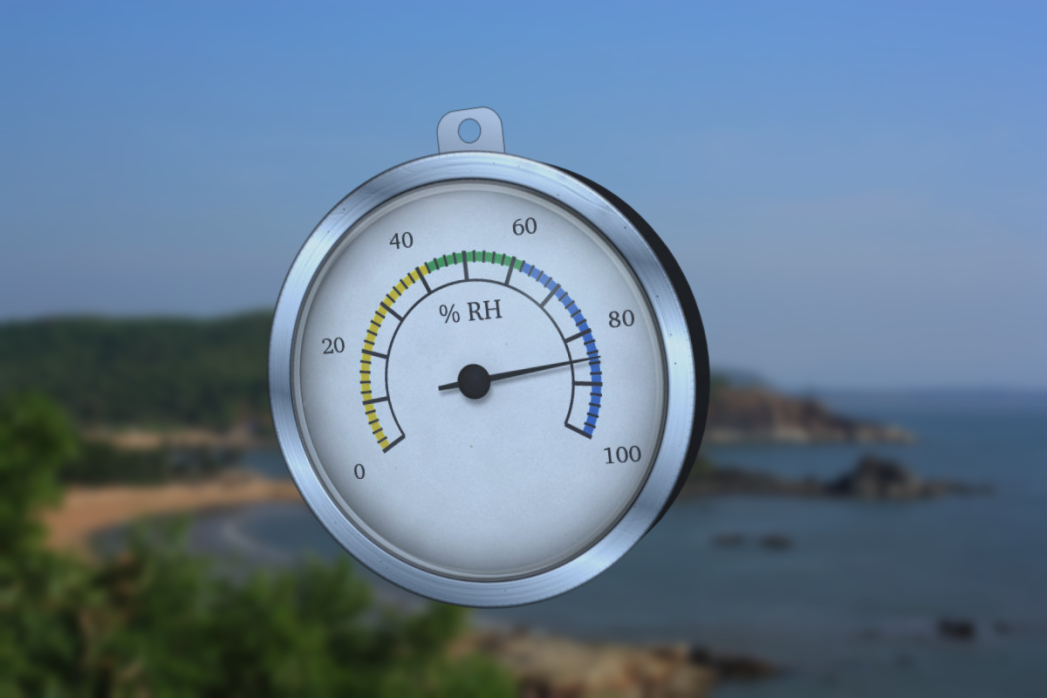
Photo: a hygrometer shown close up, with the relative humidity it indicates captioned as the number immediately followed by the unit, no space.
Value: 85%
